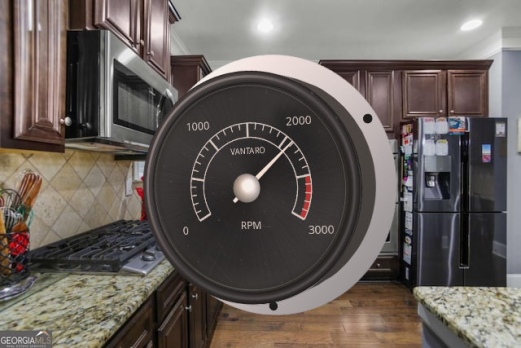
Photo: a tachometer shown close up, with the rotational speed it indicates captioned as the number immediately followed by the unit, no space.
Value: 2100rpm
